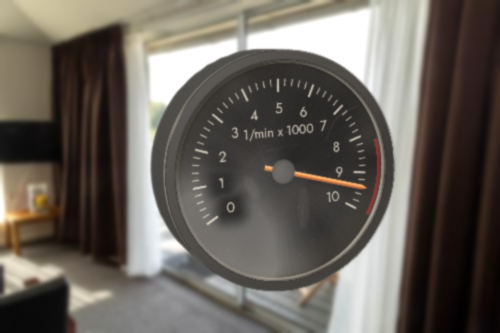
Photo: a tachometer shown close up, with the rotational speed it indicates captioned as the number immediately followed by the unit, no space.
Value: 9400rpm
